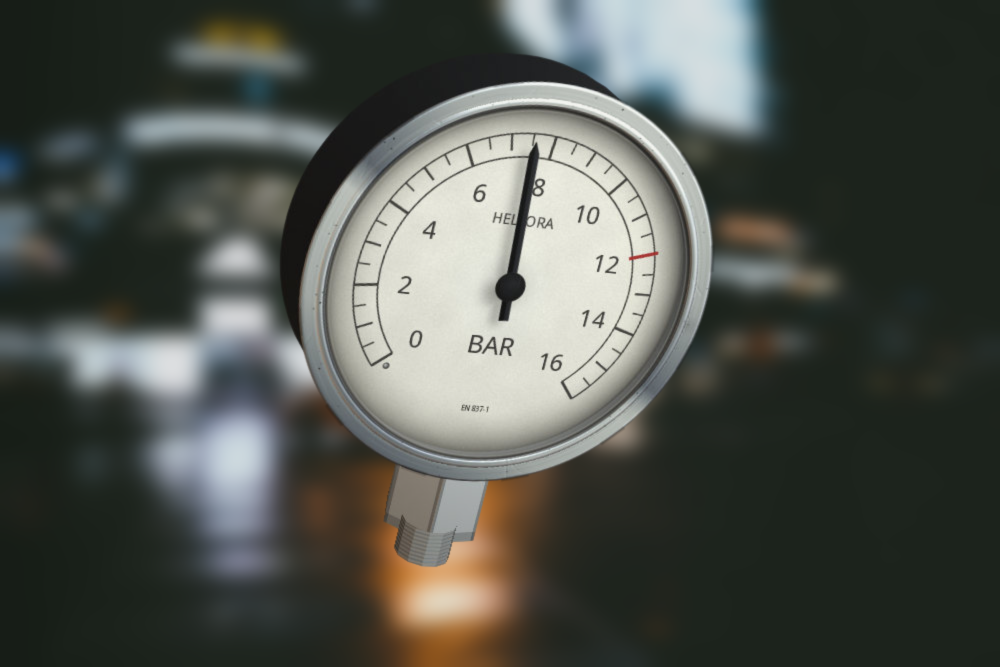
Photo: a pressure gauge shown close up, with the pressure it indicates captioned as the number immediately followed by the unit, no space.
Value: 7.5bar
